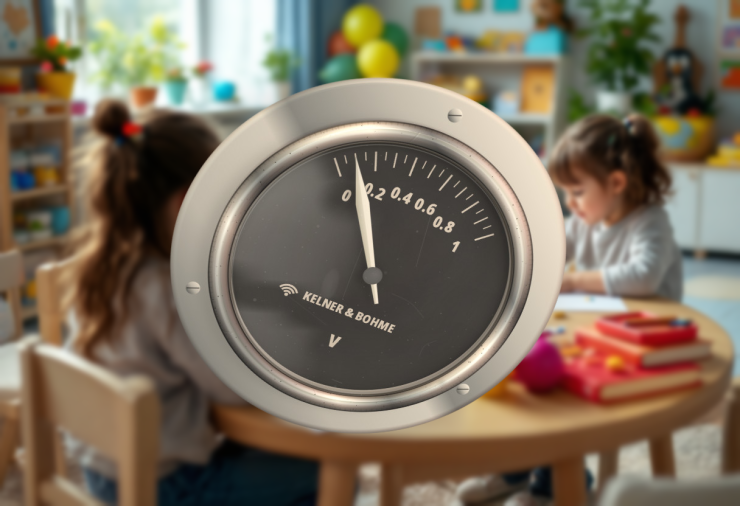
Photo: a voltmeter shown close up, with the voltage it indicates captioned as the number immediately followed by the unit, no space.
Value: 0.1V
